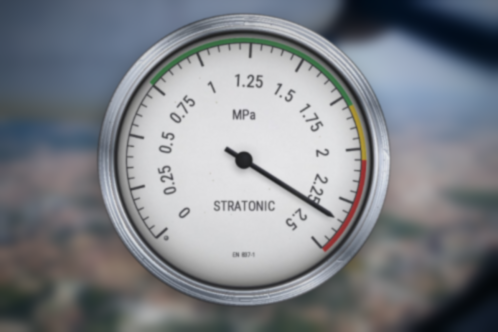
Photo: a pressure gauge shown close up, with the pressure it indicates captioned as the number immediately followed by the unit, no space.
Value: 2.35MPa
